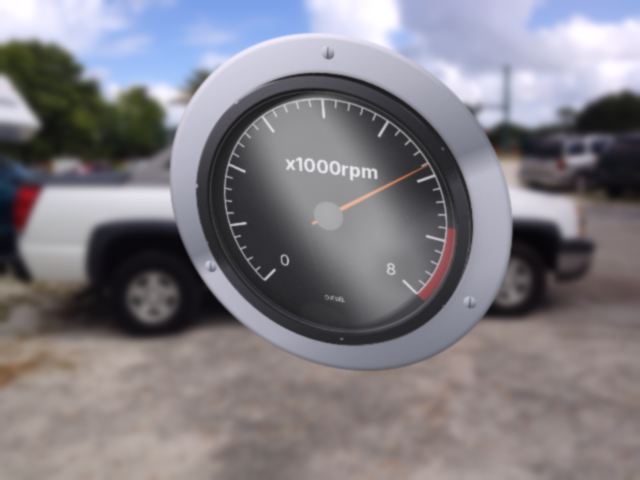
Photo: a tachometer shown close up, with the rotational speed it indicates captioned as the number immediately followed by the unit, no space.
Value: 5800rpm
